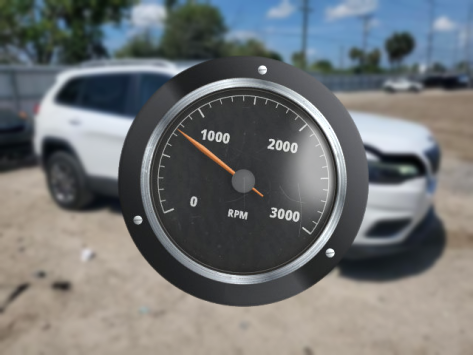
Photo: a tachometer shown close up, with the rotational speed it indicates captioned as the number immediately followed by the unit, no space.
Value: 750rpm
